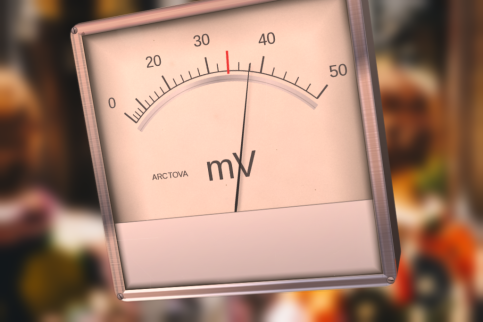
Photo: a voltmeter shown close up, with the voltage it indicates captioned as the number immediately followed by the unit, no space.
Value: 38mV
